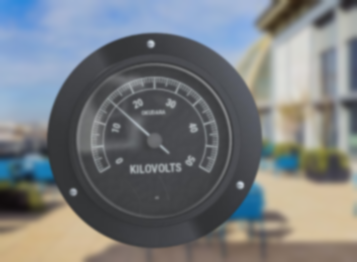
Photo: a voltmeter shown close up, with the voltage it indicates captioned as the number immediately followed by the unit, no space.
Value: 15kV
